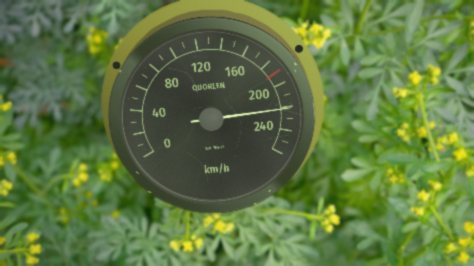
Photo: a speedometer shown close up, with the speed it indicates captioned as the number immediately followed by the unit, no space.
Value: 220km/h
